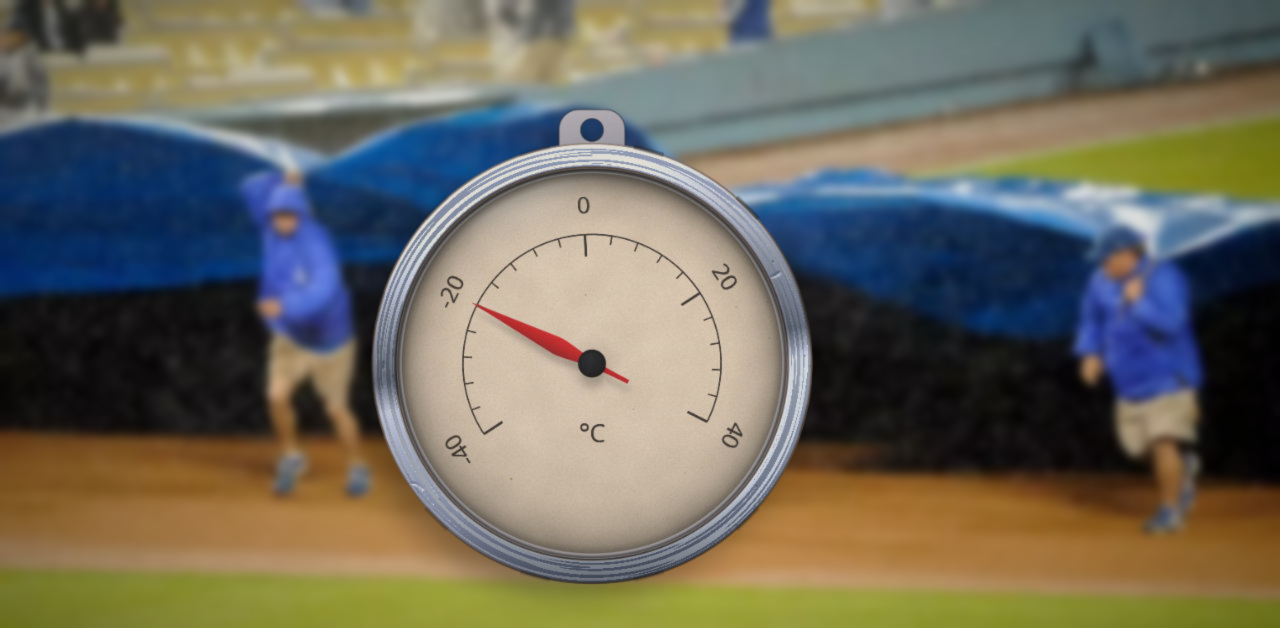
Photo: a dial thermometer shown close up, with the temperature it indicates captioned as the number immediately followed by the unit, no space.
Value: -20°C
